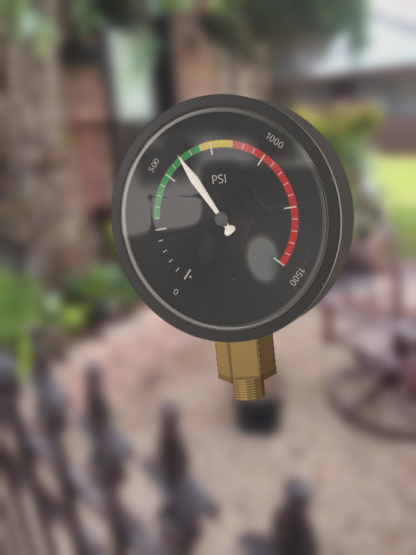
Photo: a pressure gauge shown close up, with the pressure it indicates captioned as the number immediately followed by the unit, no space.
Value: 600psi
